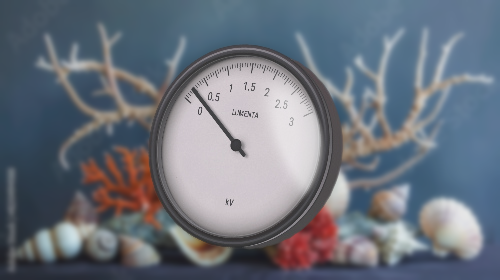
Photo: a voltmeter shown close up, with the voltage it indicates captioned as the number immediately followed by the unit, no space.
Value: 0.25kV
